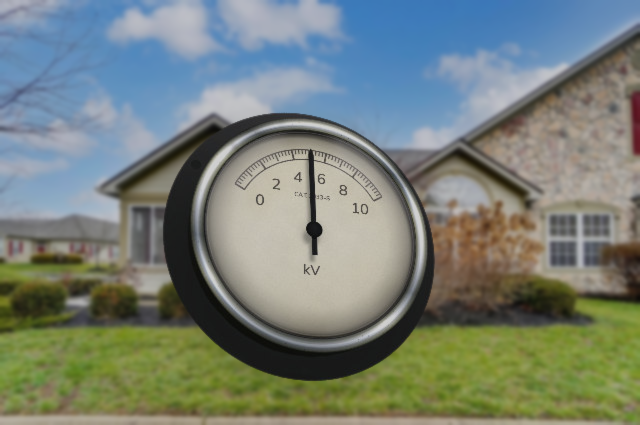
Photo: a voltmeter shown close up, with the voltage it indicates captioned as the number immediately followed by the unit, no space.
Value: 5kV
